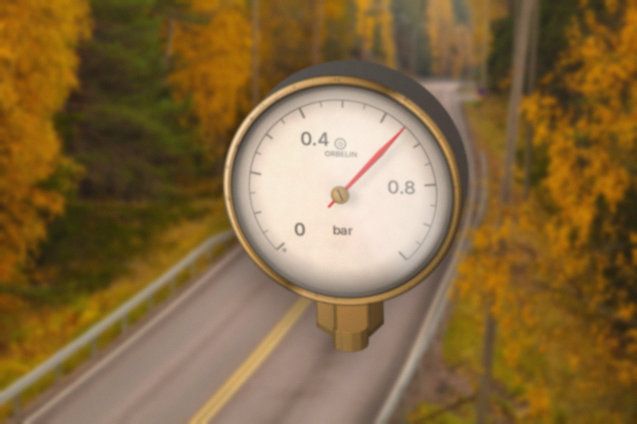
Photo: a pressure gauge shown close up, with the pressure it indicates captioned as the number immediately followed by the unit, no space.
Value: 0.65bar
